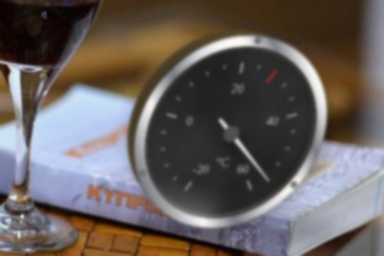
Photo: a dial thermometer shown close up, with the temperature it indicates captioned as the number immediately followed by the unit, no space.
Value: 56°C
